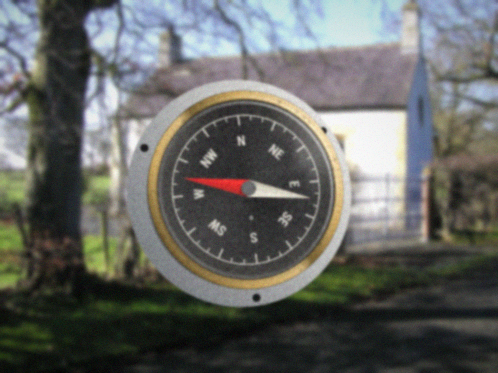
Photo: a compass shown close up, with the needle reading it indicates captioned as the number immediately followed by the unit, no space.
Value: 285°
